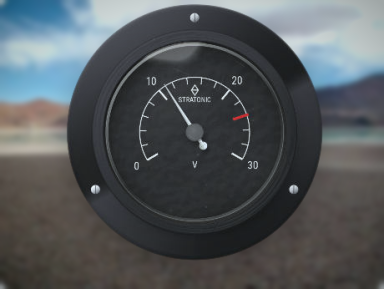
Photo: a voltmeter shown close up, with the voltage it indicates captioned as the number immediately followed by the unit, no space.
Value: 11V
